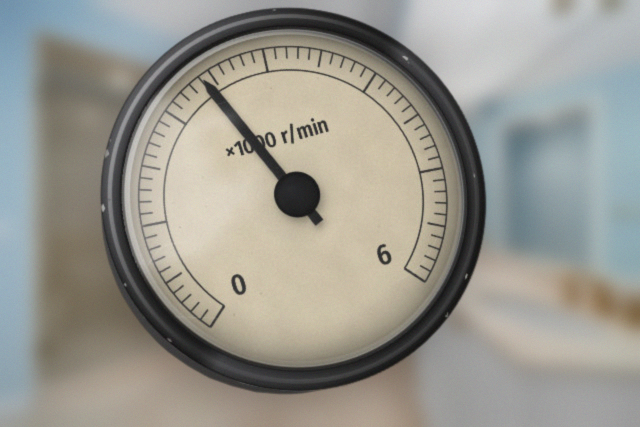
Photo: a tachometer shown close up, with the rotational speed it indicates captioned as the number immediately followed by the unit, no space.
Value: 2400rpm
